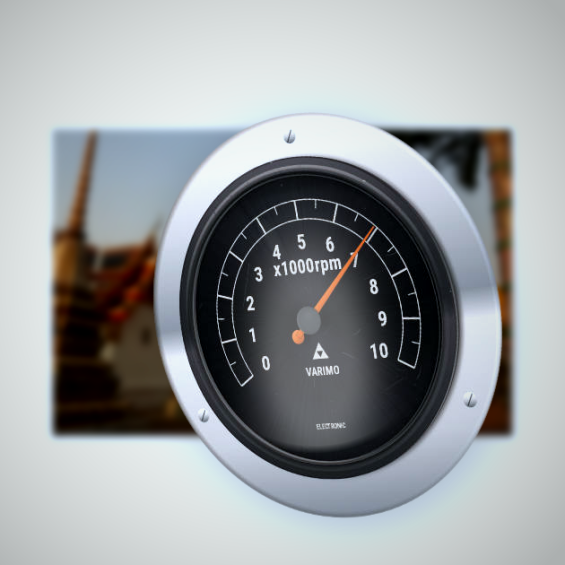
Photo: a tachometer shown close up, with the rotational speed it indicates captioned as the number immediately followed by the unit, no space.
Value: 7000rpm
